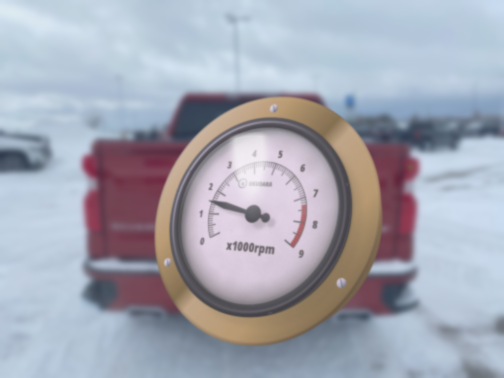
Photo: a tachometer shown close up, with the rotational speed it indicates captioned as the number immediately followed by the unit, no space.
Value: 1500rpm
